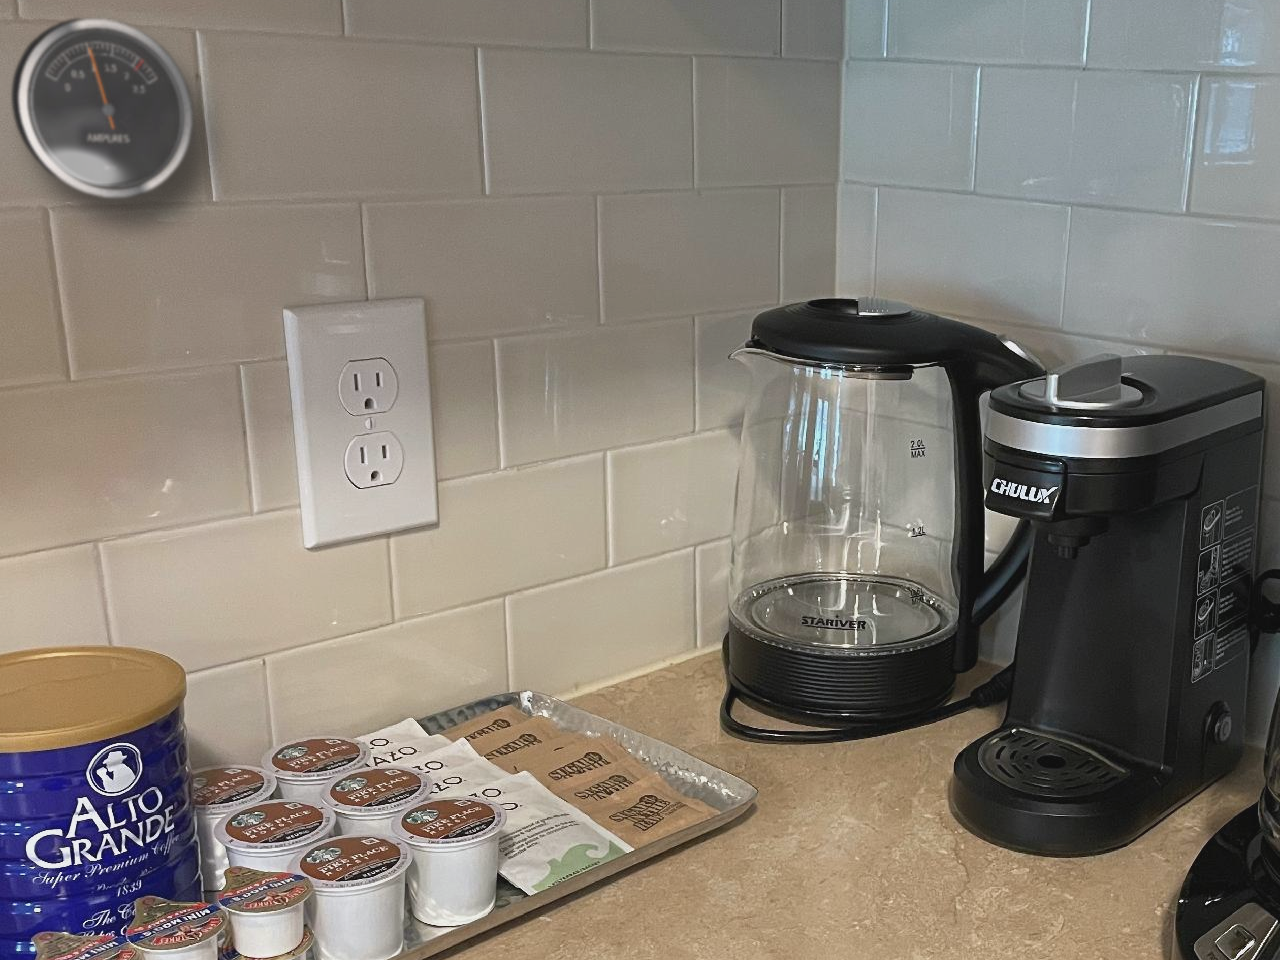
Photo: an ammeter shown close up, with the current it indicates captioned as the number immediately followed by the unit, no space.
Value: 1A
